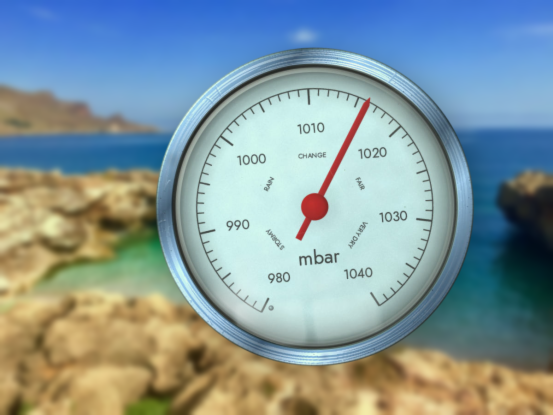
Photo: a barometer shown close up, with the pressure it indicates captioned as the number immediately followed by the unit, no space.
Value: 1016mbar
